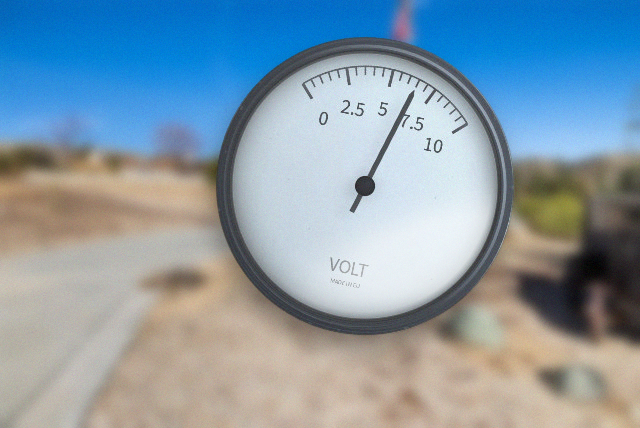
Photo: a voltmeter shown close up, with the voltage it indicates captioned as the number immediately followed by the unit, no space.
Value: 6.5V
